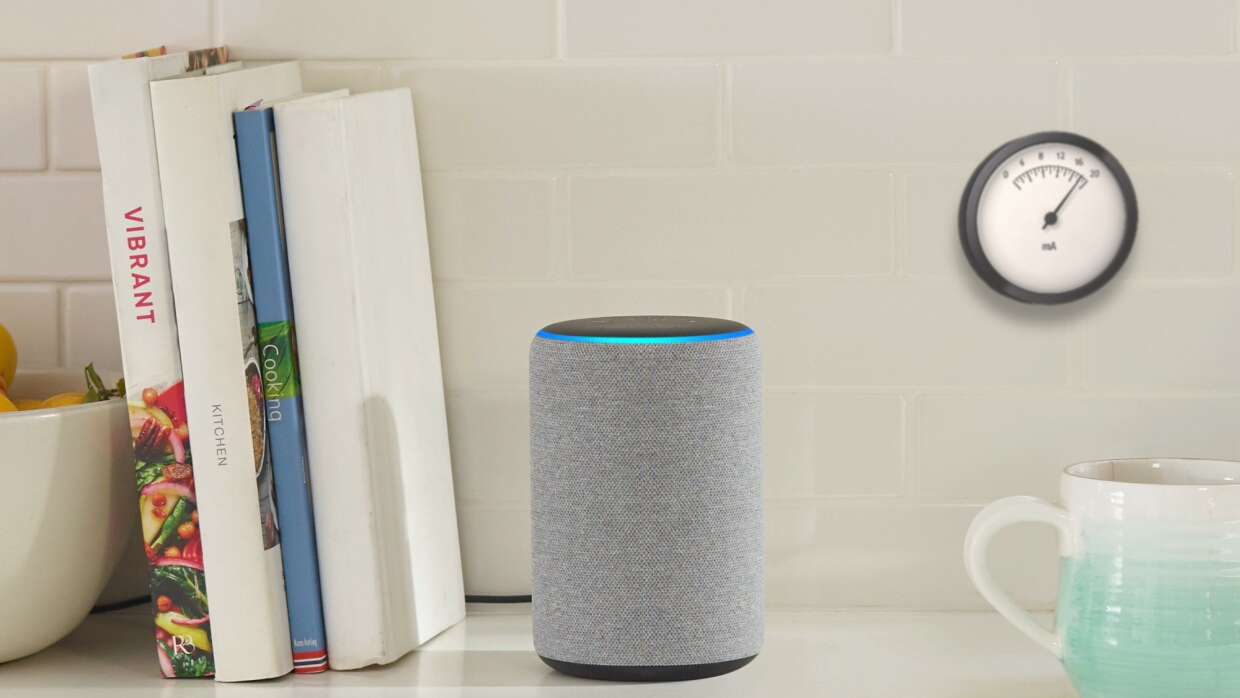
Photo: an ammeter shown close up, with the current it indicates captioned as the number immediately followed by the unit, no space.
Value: 18mA
